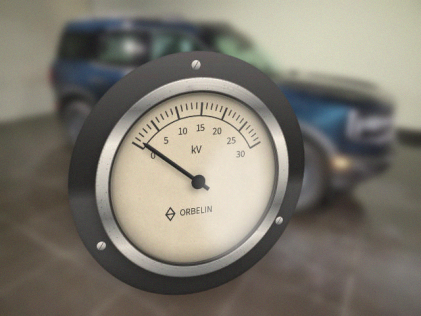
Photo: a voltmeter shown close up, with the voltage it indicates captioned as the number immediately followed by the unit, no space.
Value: 1kV
